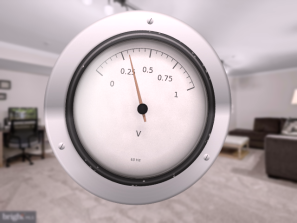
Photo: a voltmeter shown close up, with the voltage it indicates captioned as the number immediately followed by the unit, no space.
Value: 0.3V
